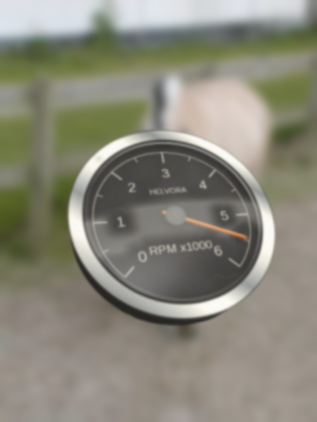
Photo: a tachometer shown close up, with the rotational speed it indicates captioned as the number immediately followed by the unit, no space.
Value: 5500rpm
